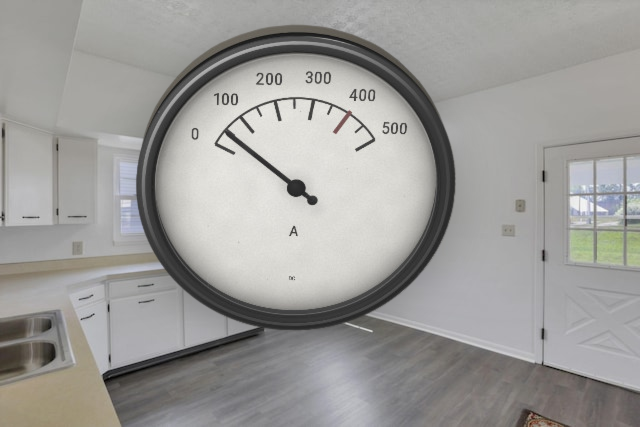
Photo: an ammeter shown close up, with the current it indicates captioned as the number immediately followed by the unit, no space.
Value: 50A
